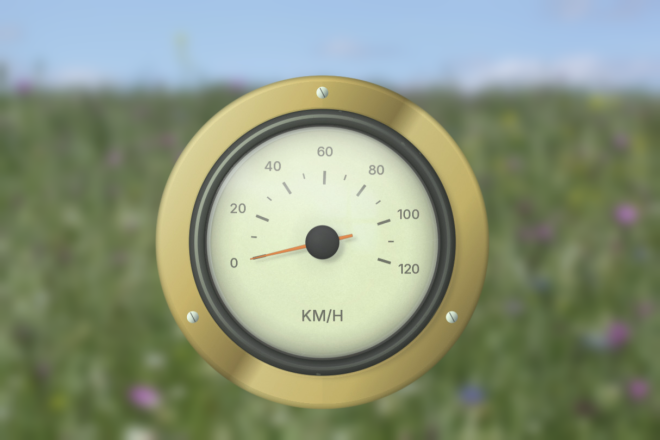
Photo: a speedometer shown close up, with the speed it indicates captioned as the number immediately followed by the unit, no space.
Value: 0km/h
